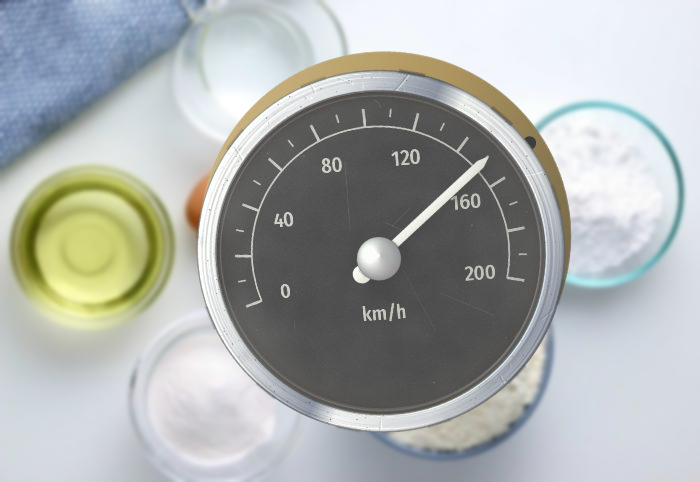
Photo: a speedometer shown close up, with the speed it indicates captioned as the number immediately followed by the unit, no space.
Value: 150km/h
